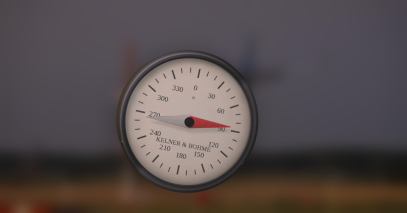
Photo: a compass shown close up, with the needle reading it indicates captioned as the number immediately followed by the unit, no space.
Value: 85°
